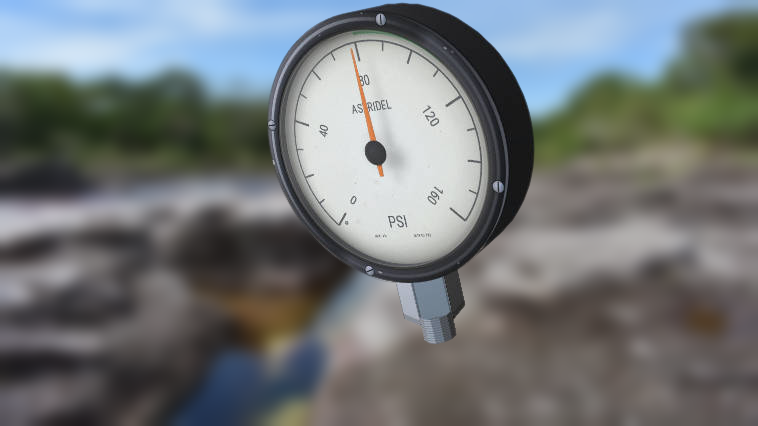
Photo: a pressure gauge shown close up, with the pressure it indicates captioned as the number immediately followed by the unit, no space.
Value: 80psi
